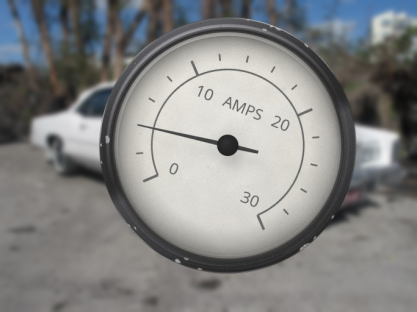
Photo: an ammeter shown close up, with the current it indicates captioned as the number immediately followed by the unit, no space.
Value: 4A
